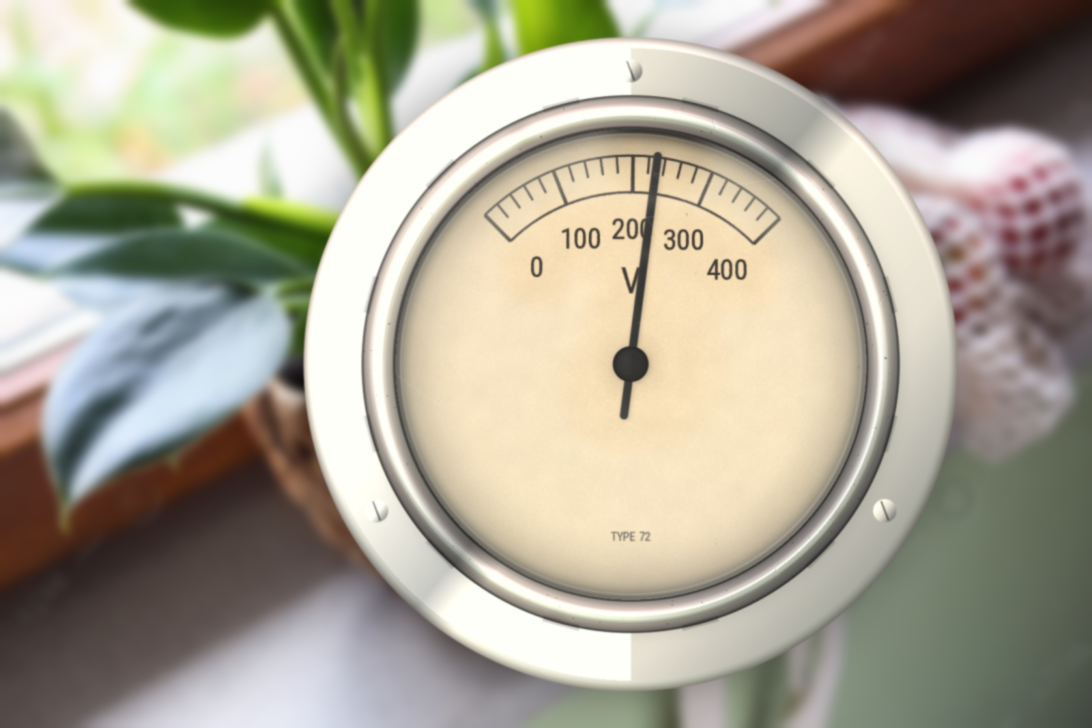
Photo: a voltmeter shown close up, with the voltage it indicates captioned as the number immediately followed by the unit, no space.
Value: 230V
